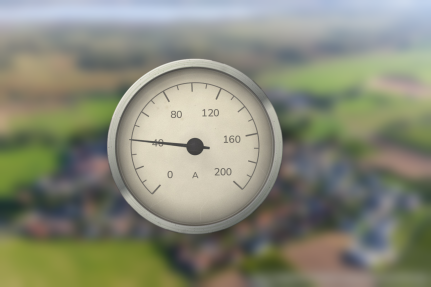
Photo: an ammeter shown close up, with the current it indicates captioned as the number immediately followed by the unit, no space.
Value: 40A
